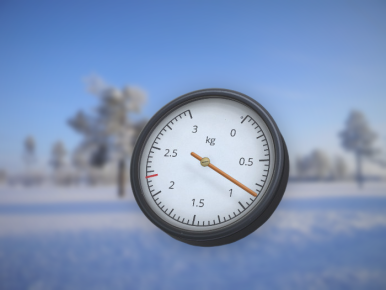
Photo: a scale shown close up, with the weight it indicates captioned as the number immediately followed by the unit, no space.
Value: 0.85kg
